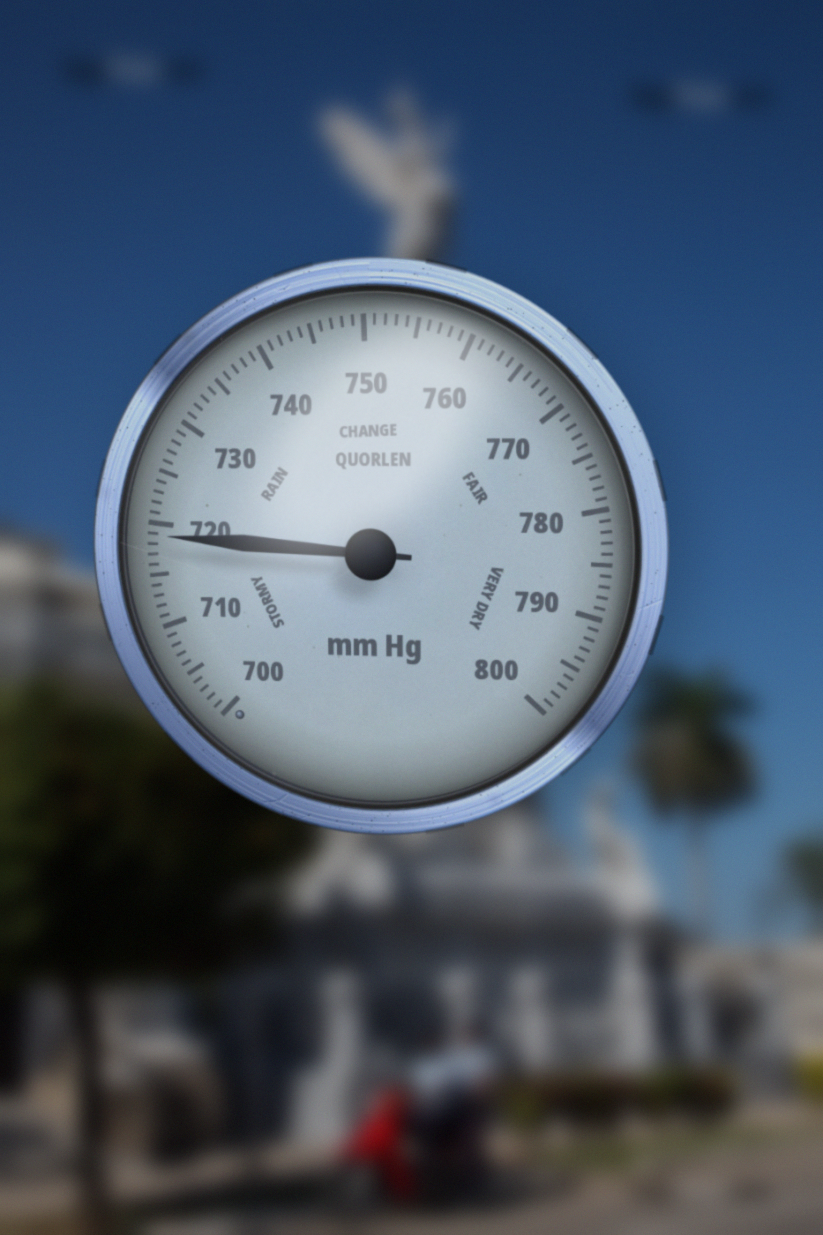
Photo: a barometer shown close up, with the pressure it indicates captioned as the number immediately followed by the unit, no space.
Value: 719mmHg
